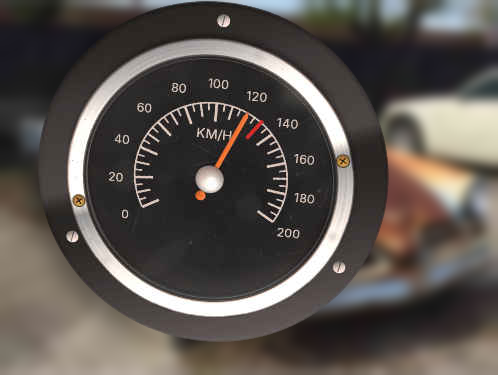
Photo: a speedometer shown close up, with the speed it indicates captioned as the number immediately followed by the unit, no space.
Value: 120km/h
